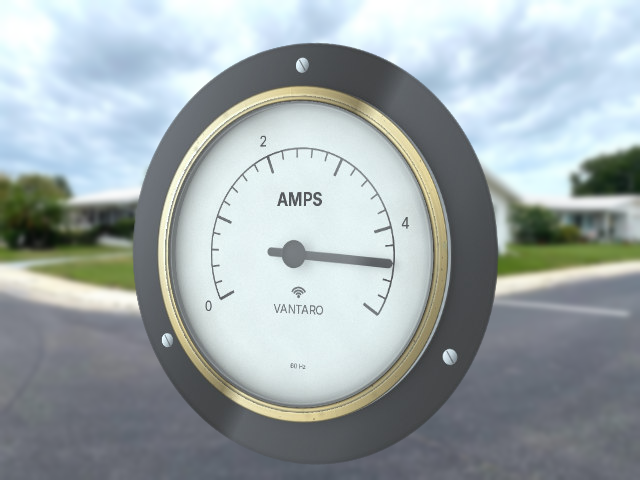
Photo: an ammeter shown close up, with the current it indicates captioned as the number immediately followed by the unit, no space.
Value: 4.4A
